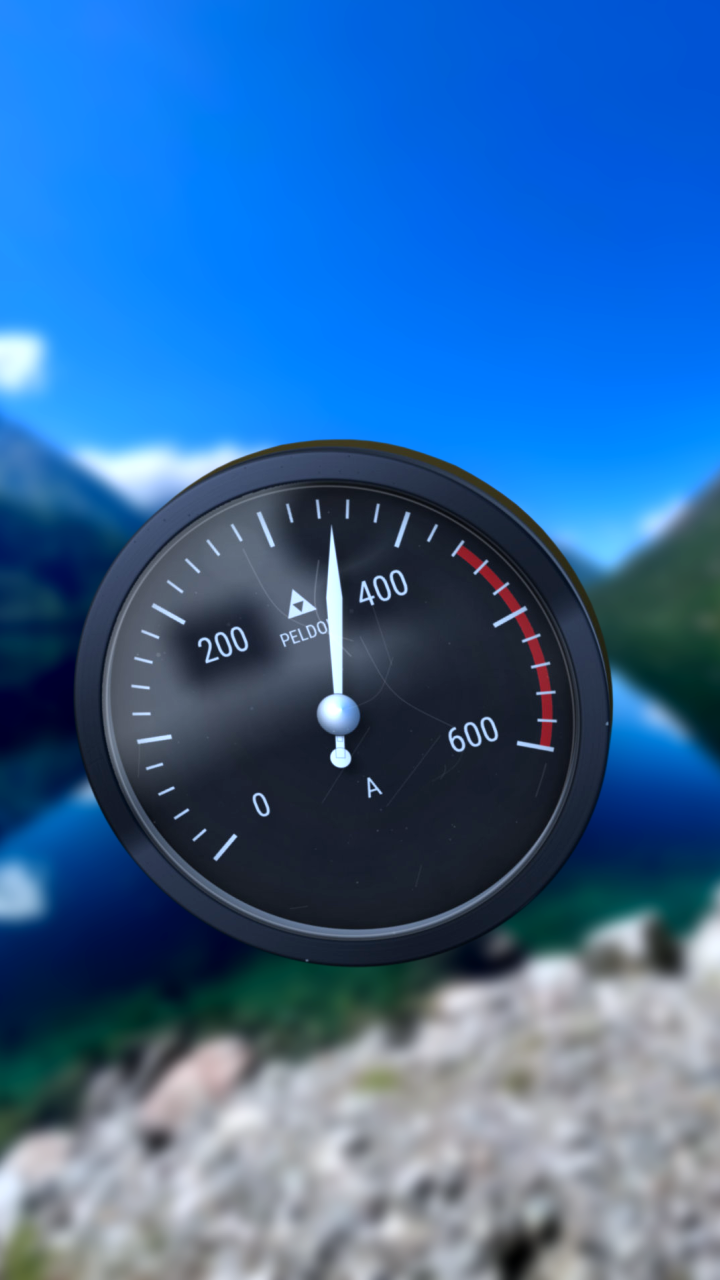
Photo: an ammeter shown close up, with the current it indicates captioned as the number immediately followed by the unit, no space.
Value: 350A
